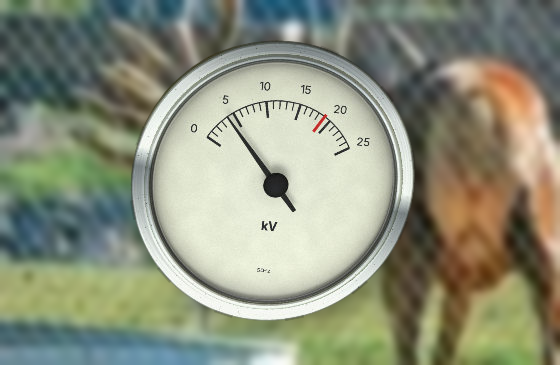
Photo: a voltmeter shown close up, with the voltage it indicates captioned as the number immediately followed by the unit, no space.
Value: 4kV
